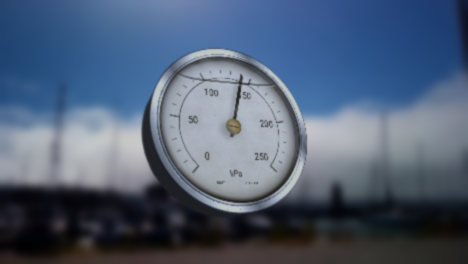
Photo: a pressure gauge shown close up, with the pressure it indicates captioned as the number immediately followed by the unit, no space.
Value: 140kPa
